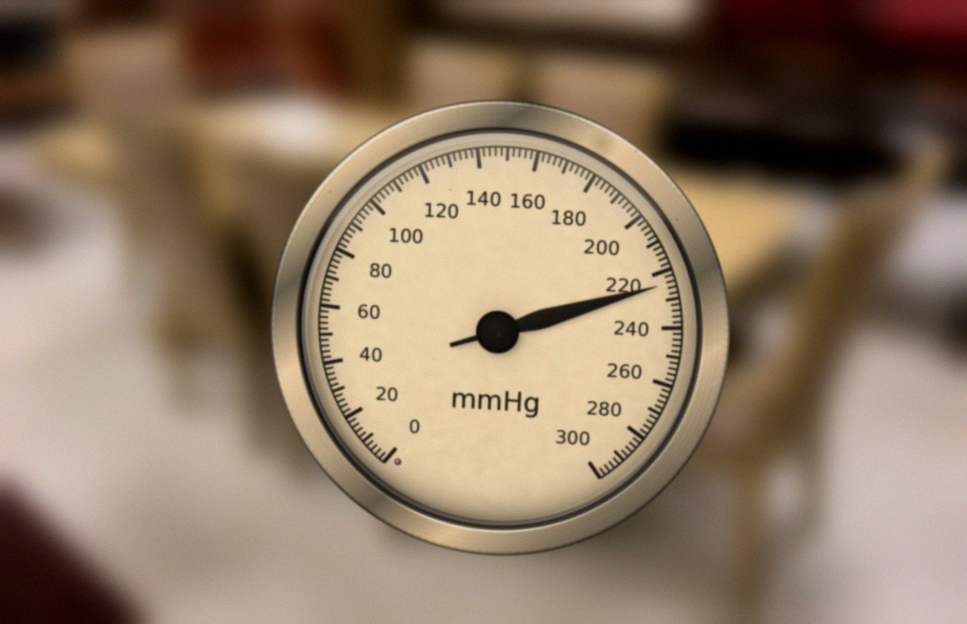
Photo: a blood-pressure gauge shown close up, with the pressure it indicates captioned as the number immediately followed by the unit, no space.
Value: 224mmHg
